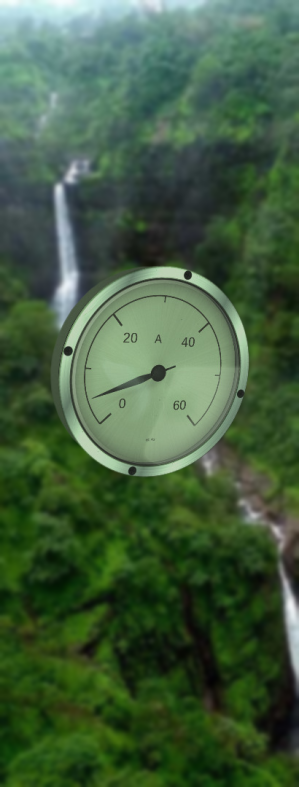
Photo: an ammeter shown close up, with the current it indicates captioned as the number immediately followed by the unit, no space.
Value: 5A
